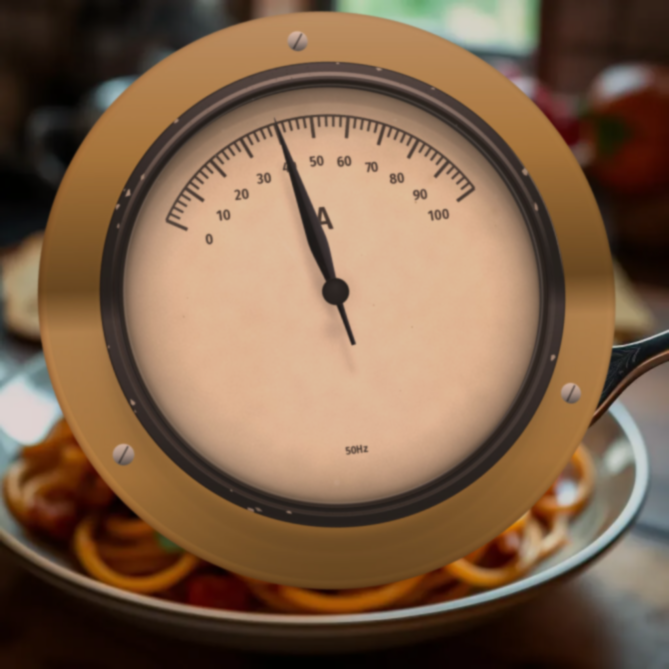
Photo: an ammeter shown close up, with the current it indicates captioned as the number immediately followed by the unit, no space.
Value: 40A
